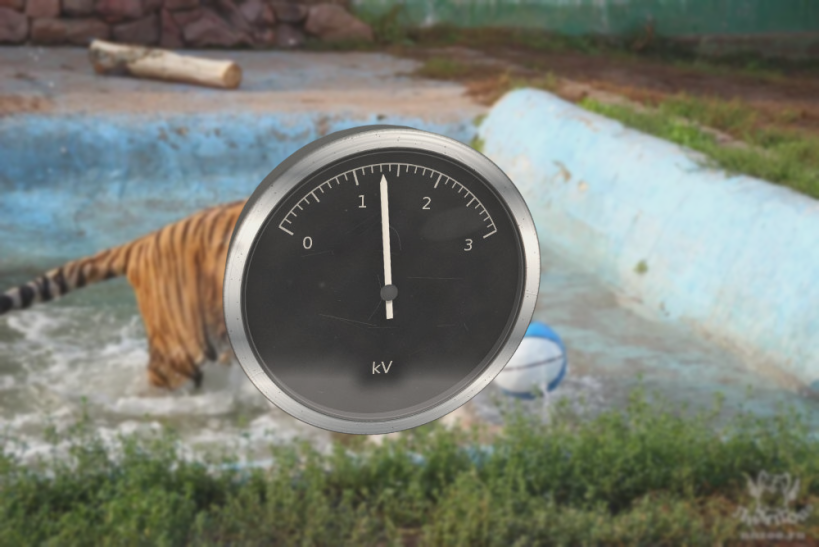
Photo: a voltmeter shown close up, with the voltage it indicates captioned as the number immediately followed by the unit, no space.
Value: 1.3kV
